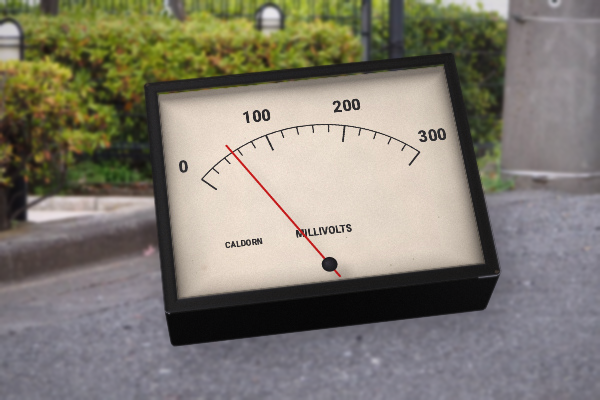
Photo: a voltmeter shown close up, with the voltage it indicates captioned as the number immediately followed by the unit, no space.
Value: 50mV
